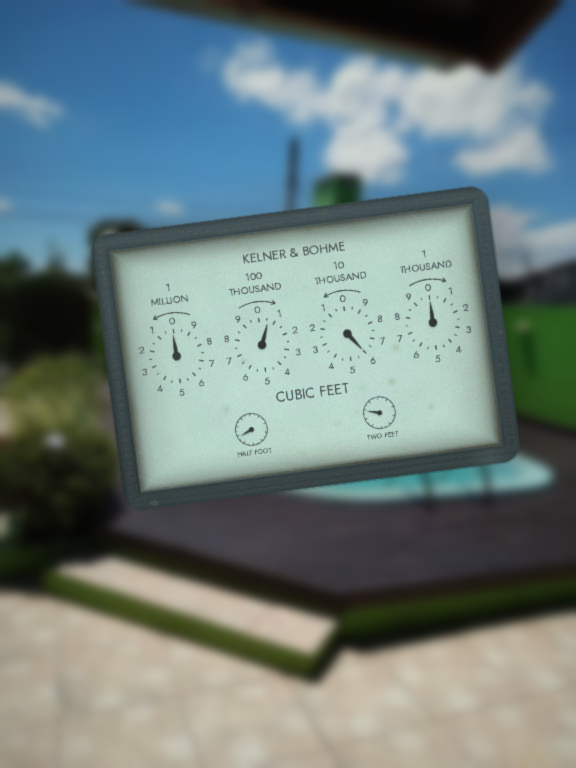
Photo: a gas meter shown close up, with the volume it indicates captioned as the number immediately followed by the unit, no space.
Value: 6000ft³
